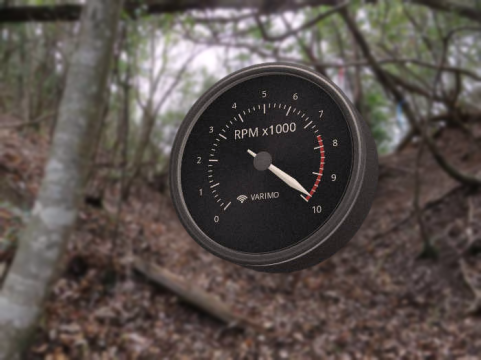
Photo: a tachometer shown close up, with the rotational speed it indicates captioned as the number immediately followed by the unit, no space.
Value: 9800rpm
